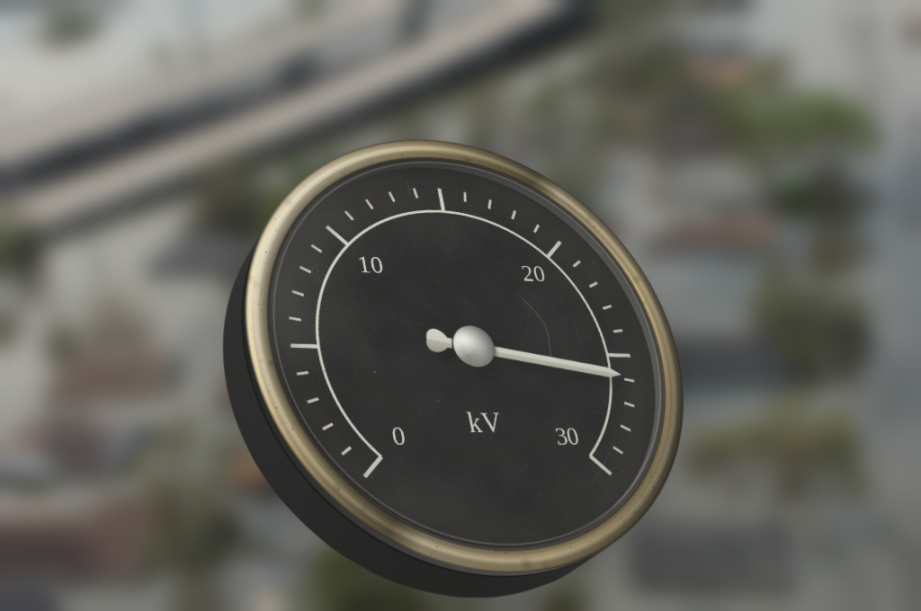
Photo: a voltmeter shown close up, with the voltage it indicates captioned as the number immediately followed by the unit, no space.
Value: 26kV
